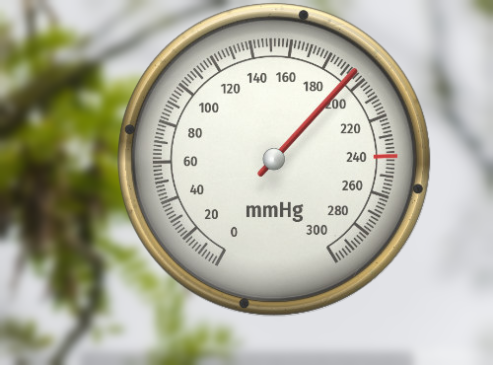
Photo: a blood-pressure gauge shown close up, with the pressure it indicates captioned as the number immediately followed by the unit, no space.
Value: 194mmHg
